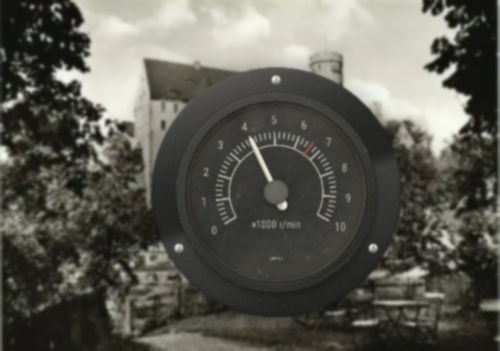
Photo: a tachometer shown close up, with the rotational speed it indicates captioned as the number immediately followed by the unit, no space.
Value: 4000rpm
